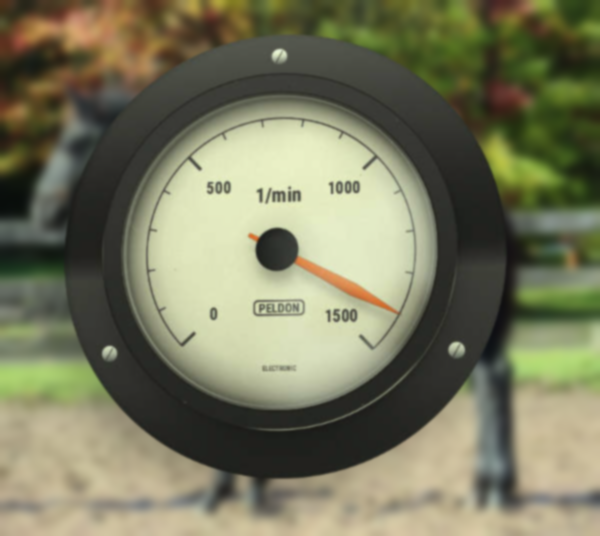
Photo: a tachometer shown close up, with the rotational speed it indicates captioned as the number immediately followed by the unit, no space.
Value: 1400rpm
